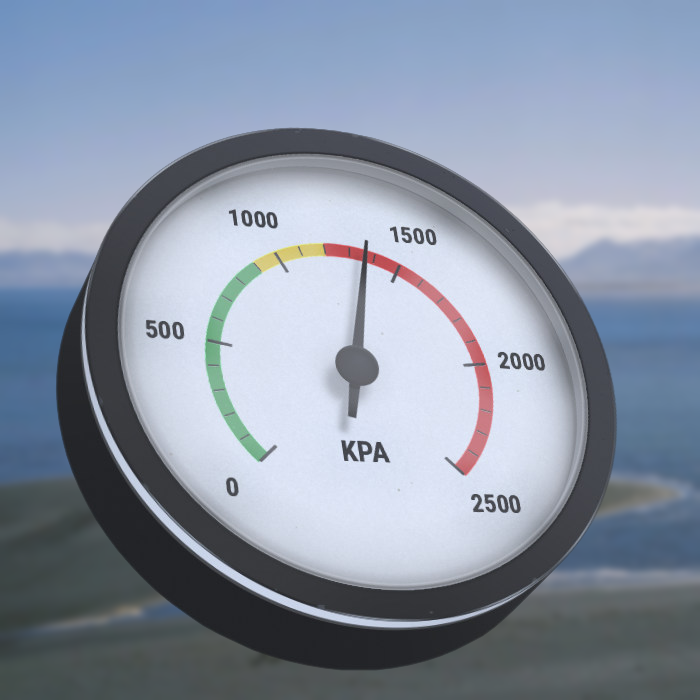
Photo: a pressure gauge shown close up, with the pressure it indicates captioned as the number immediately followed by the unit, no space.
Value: 1350kPa
